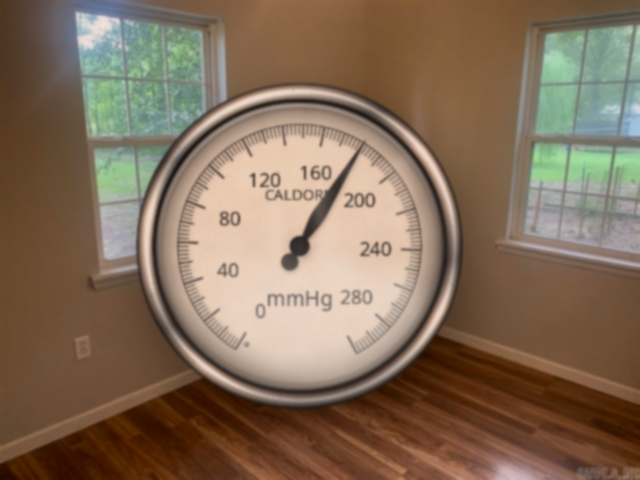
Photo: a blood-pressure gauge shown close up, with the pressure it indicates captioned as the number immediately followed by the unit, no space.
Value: 180mmHg
